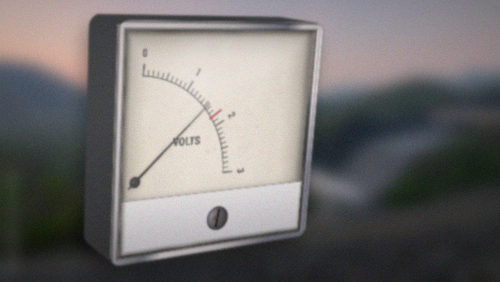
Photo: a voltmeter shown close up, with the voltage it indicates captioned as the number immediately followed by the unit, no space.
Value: 1.5V
